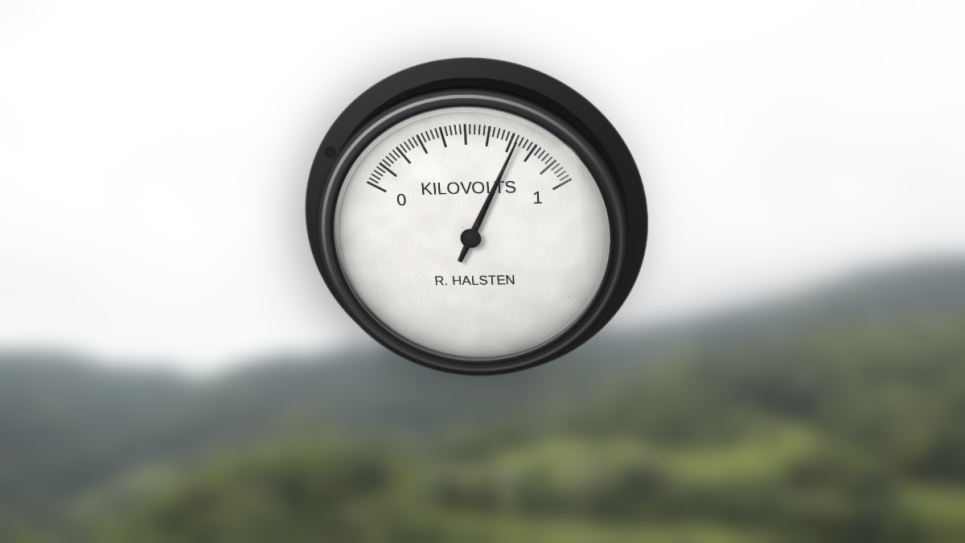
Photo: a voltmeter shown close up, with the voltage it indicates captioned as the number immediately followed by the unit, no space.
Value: 0.72kV
